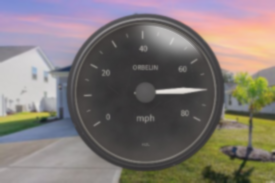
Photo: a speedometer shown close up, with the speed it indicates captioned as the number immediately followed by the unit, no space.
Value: 70mph
